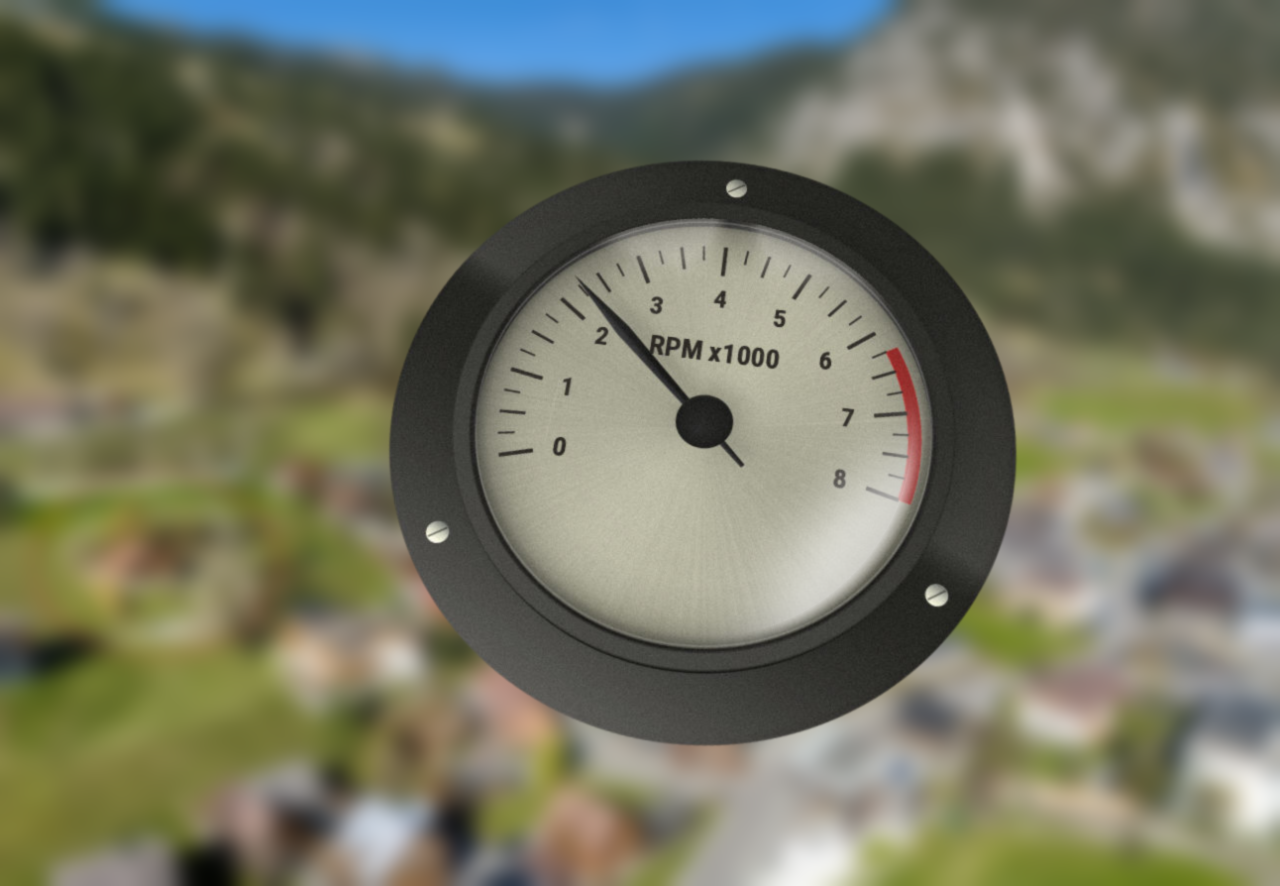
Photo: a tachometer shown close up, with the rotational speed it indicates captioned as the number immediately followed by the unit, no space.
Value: 2250rpm
